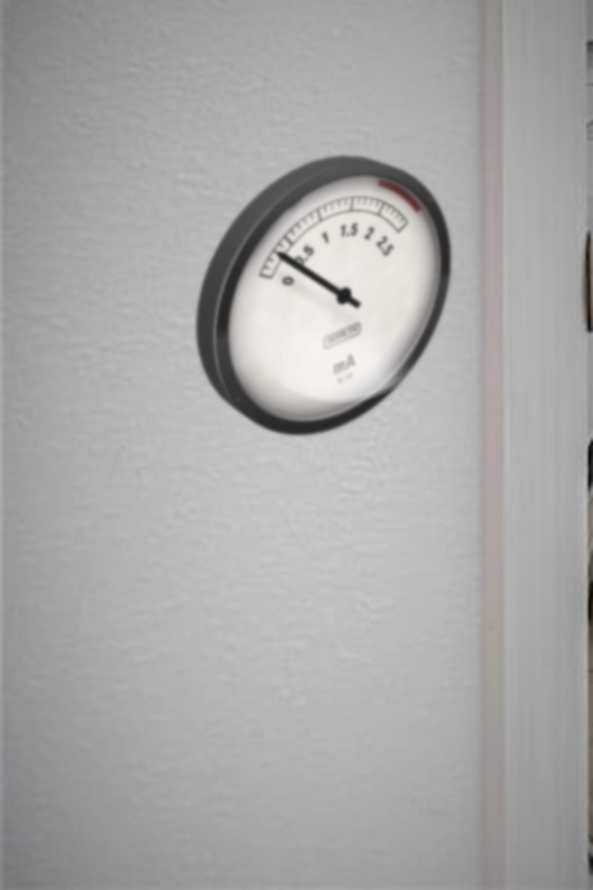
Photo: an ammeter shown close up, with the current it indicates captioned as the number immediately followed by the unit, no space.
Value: 0.3mA
